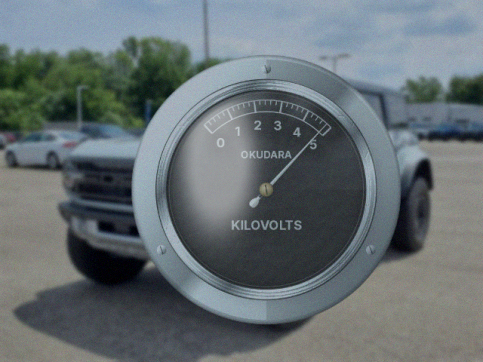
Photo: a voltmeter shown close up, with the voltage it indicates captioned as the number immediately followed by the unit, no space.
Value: 4.8kV
